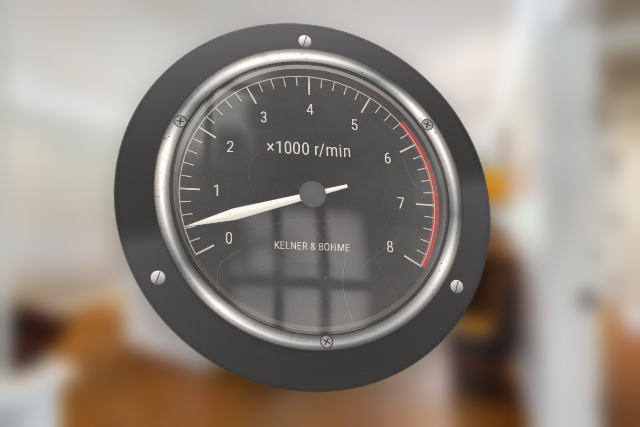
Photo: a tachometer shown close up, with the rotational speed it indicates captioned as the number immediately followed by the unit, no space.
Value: 400rpm
